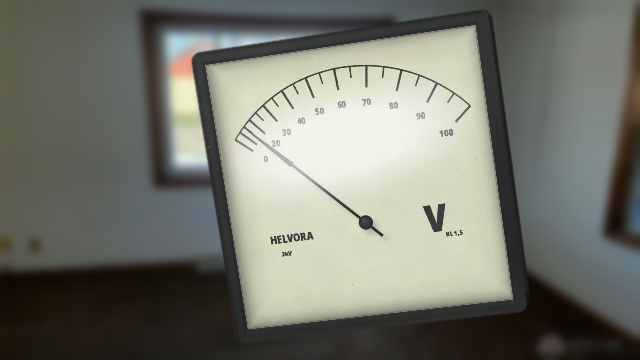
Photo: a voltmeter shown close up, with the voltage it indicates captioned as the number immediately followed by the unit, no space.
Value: 15V
